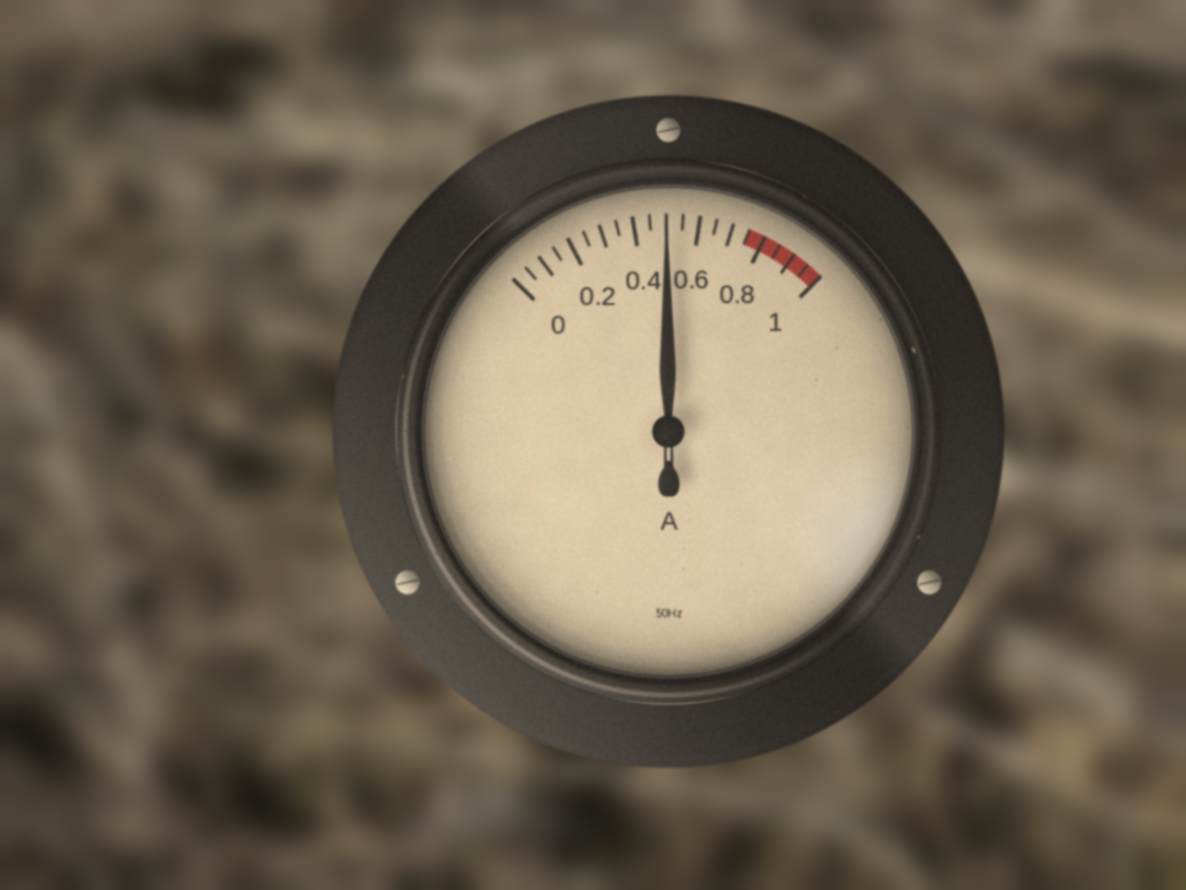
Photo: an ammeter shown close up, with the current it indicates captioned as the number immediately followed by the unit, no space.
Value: 0.5A
